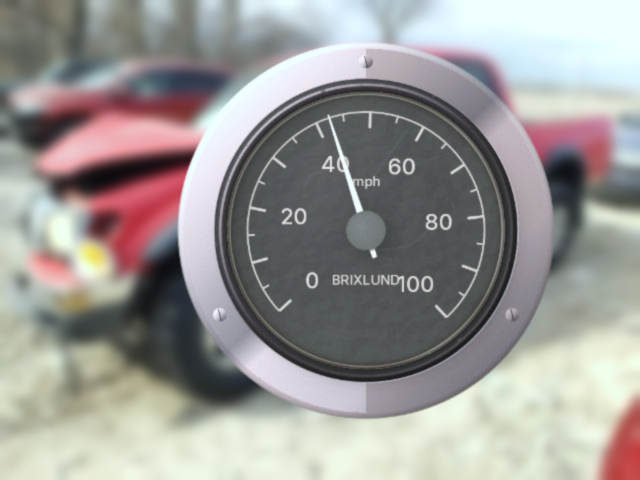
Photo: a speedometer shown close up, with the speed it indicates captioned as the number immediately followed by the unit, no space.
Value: 42.5mph
